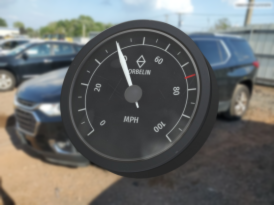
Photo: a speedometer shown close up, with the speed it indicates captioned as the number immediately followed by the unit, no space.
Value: 40mph
